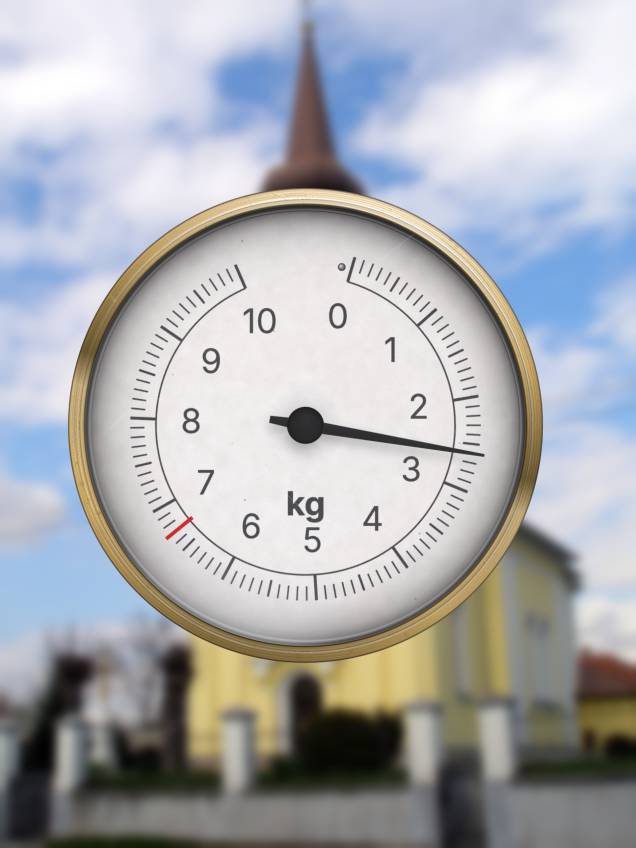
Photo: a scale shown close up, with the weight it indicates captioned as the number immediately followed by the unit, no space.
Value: 2.6kg
